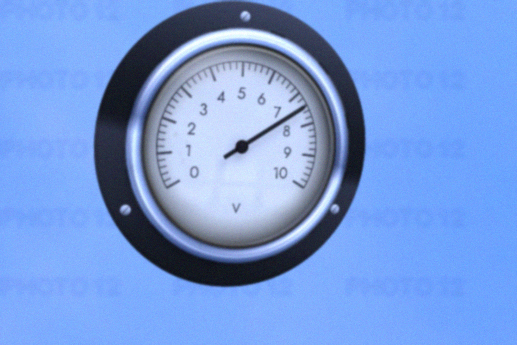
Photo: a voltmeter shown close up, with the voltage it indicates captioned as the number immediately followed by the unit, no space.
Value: 7.4V
